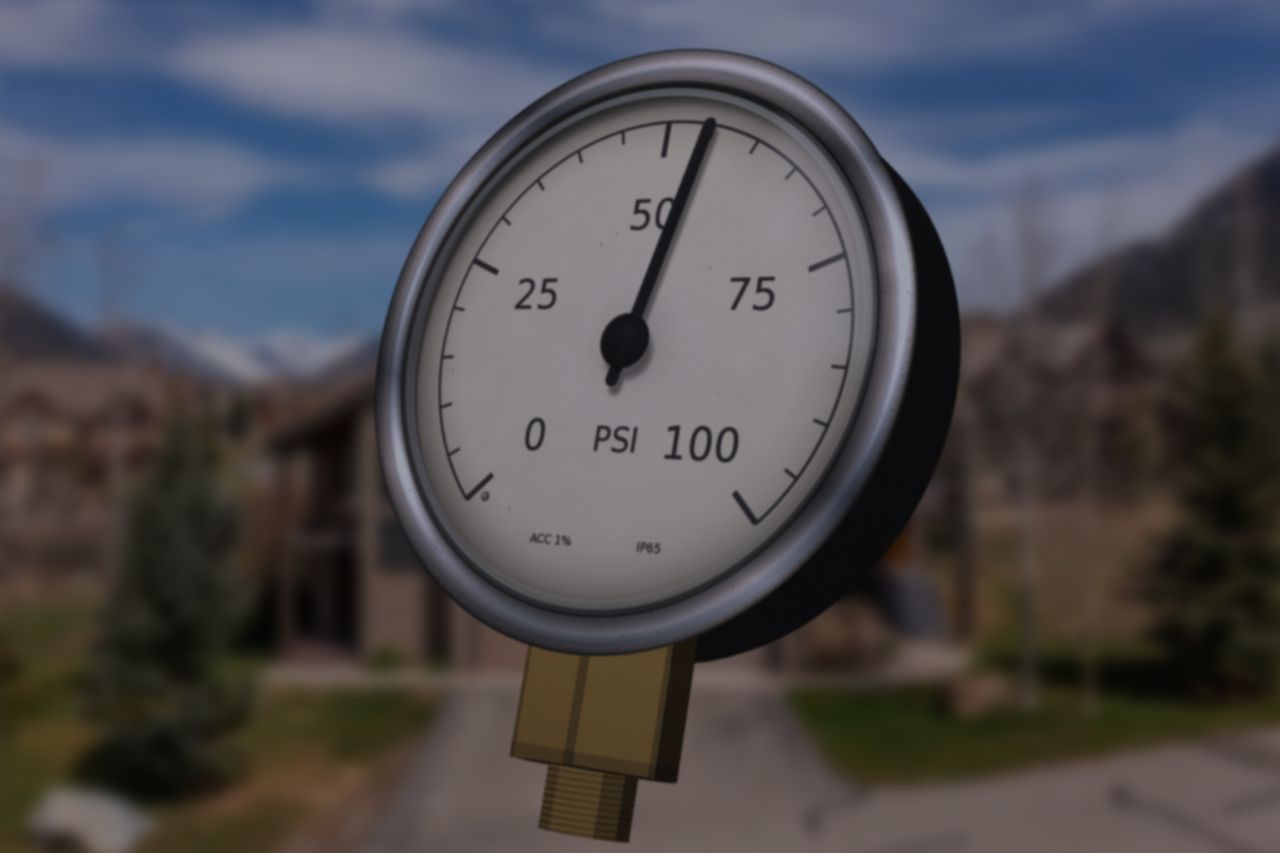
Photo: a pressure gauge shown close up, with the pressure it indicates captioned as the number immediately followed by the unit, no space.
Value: 55psi
